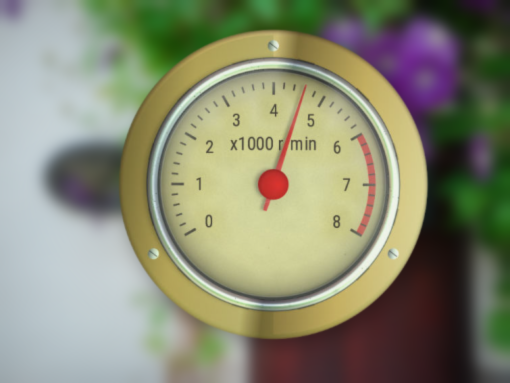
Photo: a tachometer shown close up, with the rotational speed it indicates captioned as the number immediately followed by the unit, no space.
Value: 4600rpm
